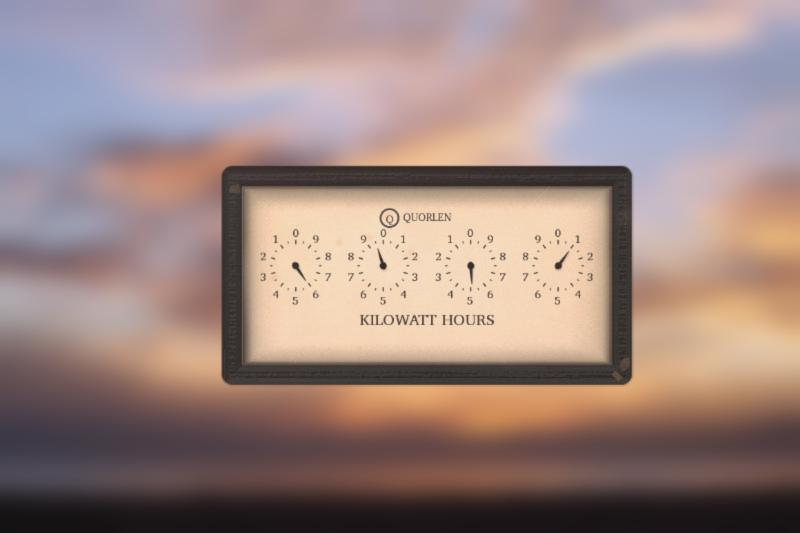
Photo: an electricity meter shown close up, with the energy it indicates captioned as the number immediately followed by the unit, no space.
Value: 5951kWh
